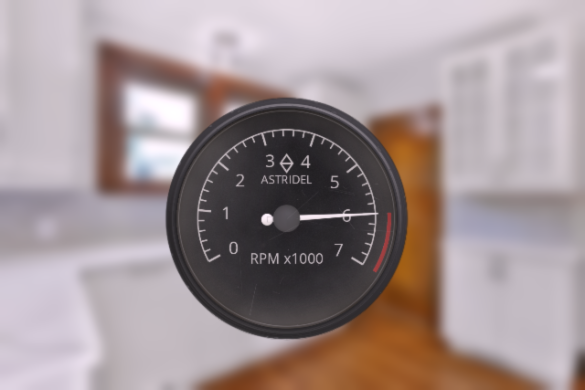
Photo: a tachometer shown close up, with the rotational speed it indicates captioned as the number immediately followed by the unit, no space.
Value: 6000rpm
